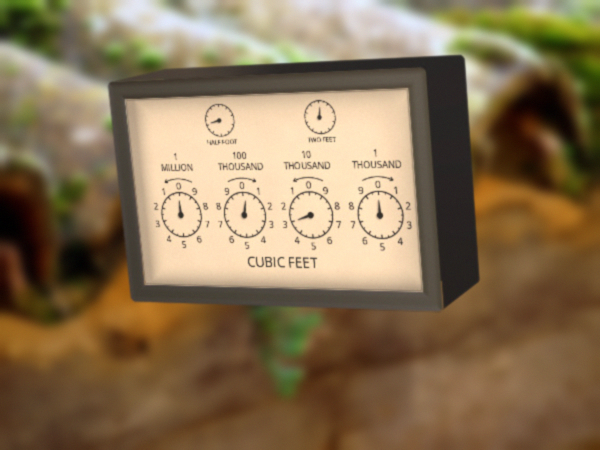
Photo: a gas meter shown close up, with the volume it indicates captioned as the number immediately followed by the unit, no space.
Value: 3000ft³
